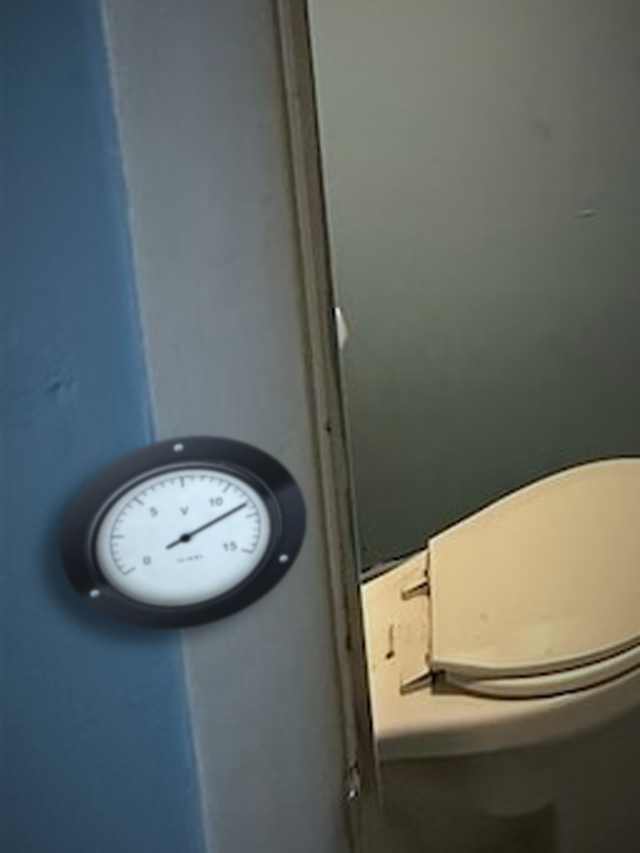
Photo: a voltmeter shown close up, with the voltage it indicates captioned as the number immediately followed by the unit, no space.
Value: 11.5V
